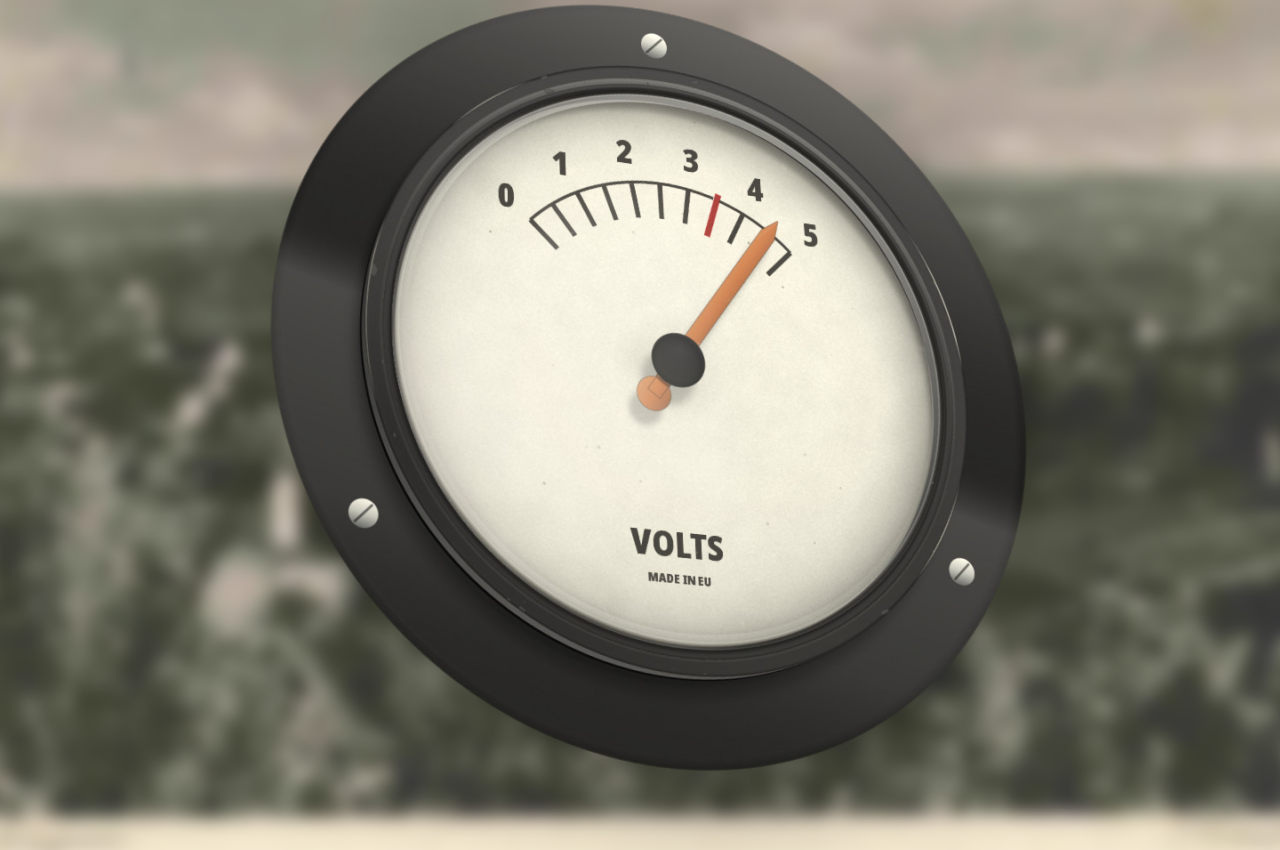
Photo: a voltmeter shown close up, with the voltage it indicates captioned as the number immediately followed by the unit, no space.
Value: 4.5V
